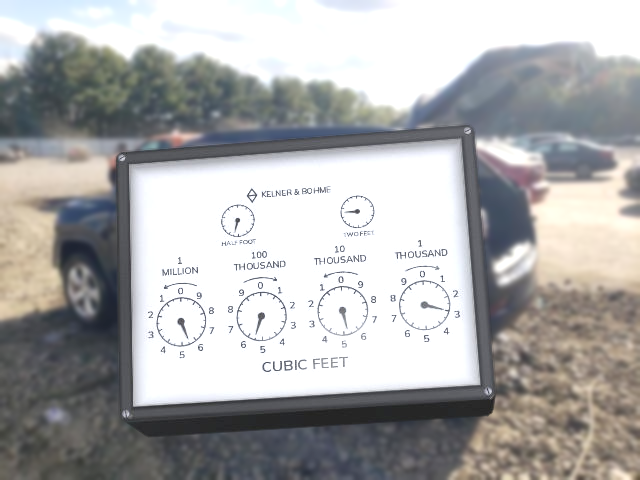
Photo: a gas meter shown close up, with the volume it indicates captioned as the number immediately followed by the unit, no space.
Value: 555300ft³
